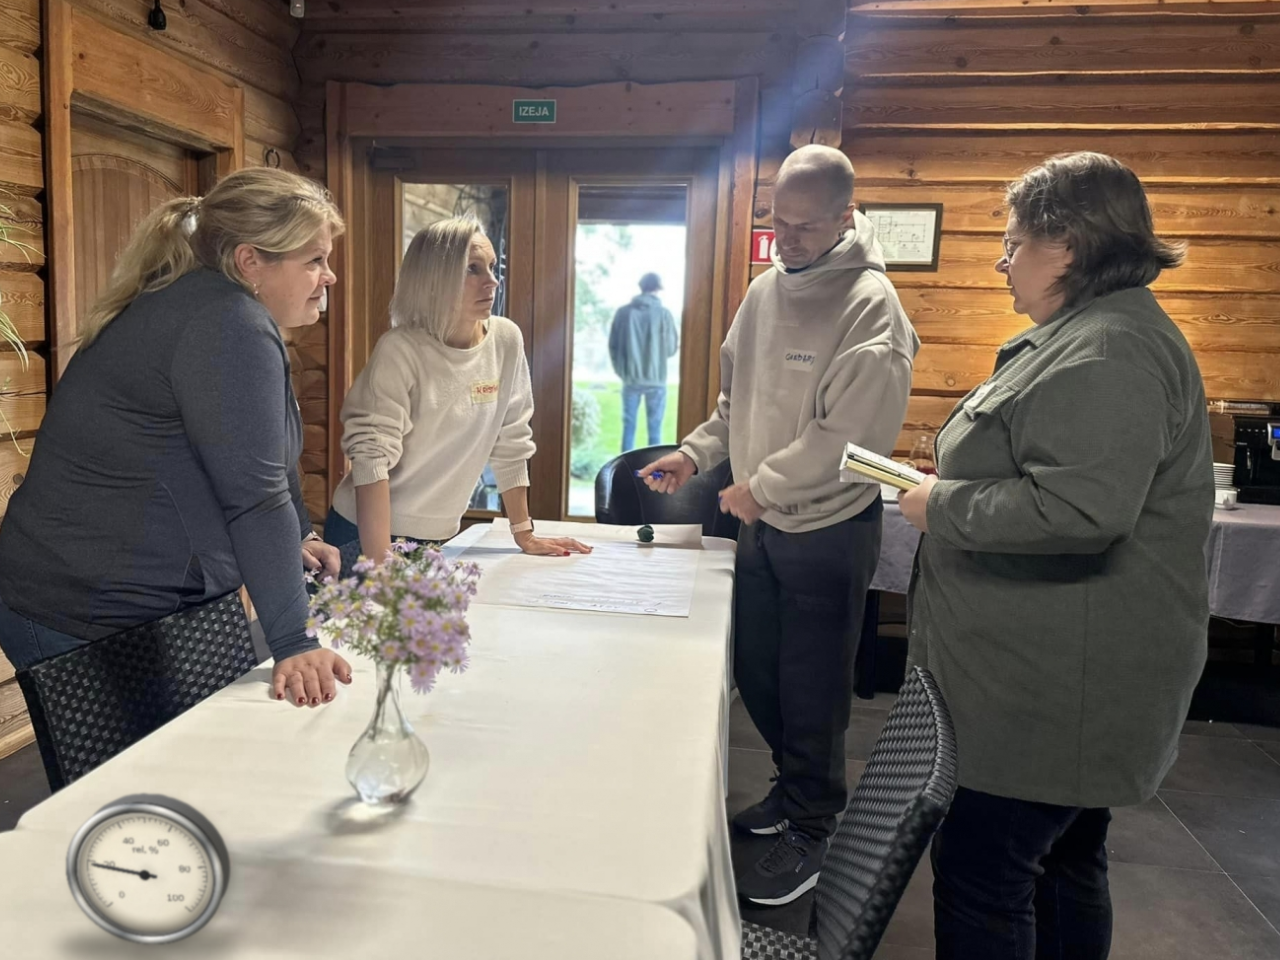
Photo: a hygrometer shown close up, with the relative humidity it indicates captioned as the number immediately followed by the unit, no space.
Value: 20%
